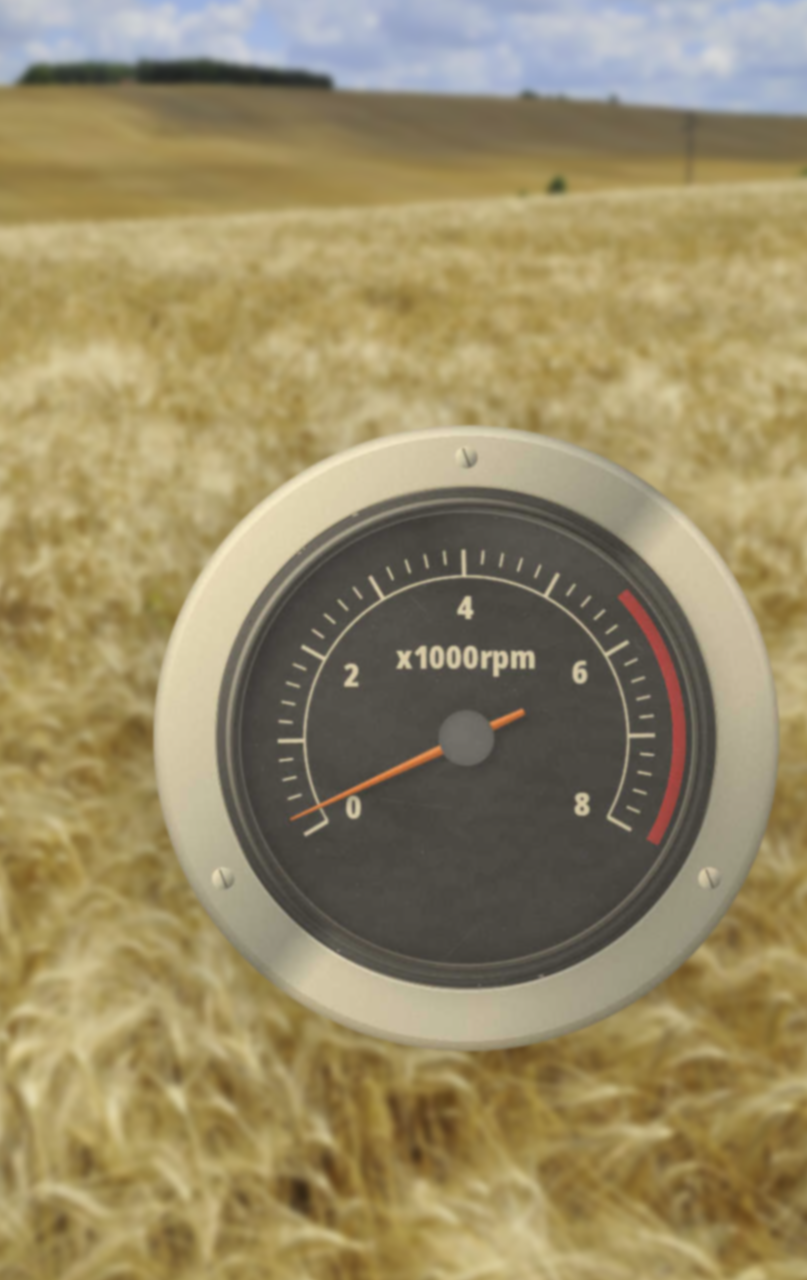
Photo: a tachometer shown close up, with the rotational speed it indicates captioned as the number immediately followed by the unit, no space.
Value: 200rpm
